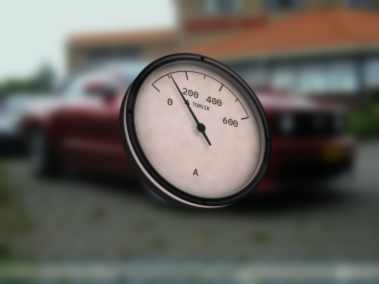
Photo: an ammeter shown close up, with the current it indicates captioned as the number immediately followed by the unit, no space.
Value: 100A
